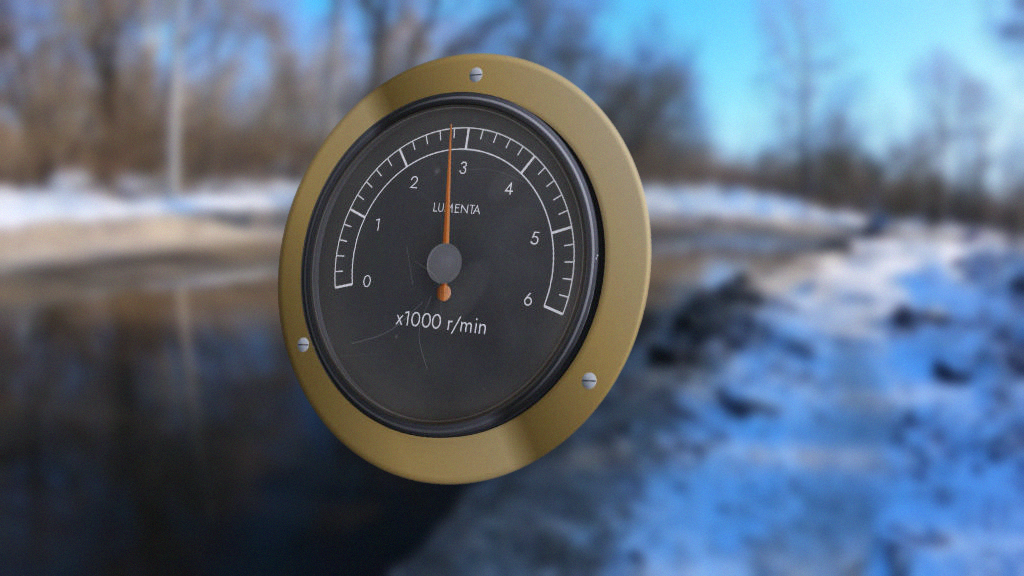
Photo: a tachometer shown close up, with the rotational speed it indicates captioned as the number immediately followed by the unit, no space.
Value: 2800rpm
